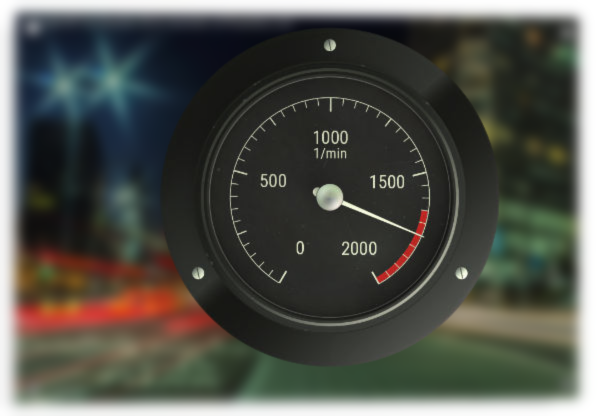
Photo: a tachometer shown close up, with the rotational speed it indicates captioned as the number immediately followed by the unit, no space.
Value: 1750rpm
